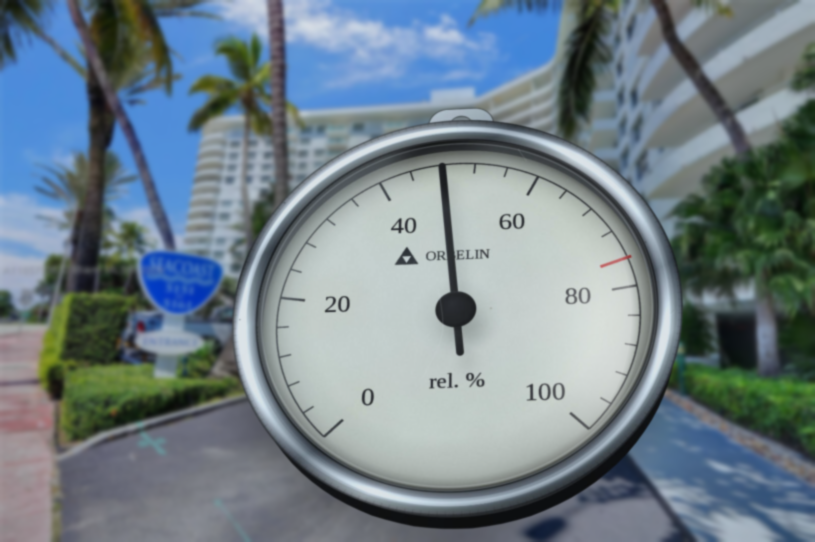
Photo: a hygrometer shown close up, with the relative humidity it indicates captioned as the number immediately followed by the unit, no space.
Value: 48%
